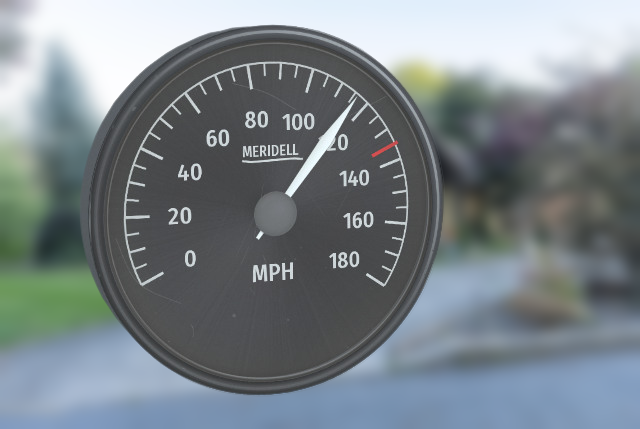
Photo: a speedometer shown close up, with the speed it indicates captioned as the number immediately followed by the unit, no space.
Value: 115mph
